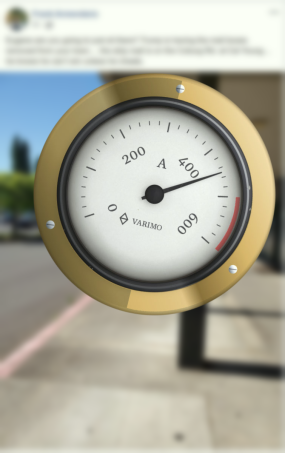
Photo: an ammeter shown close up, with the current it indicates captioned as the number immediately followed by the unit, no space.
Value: 450A
